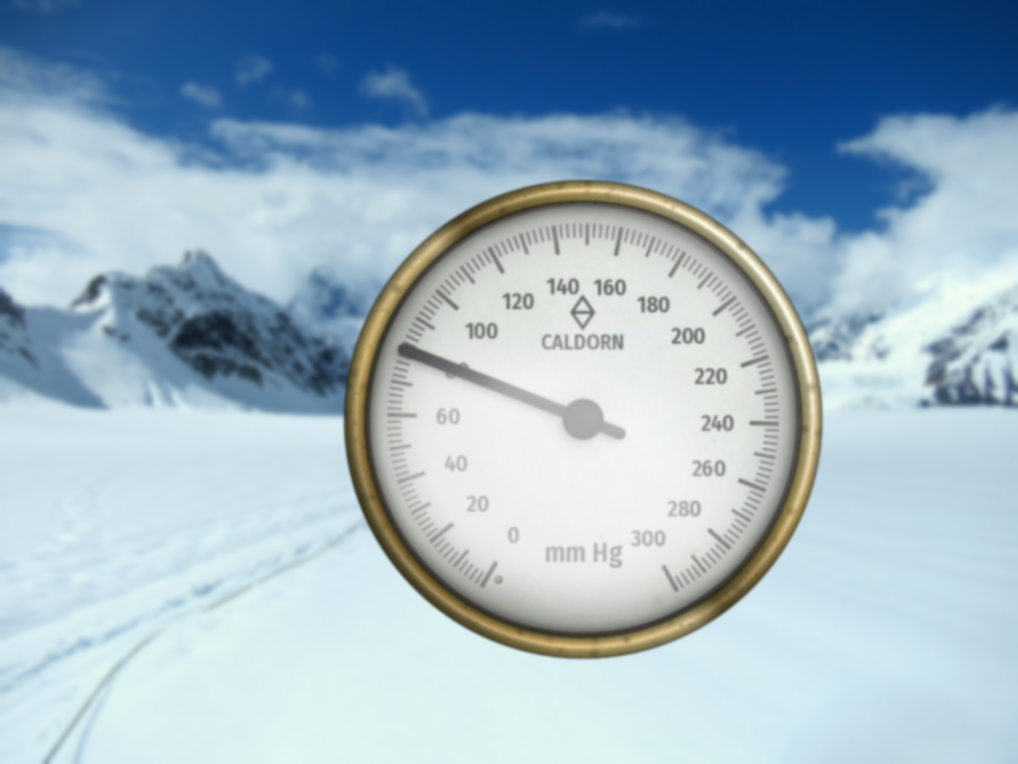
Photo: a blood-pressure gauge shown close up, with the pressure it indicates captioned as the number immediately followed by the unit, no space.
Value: 80mmHg
